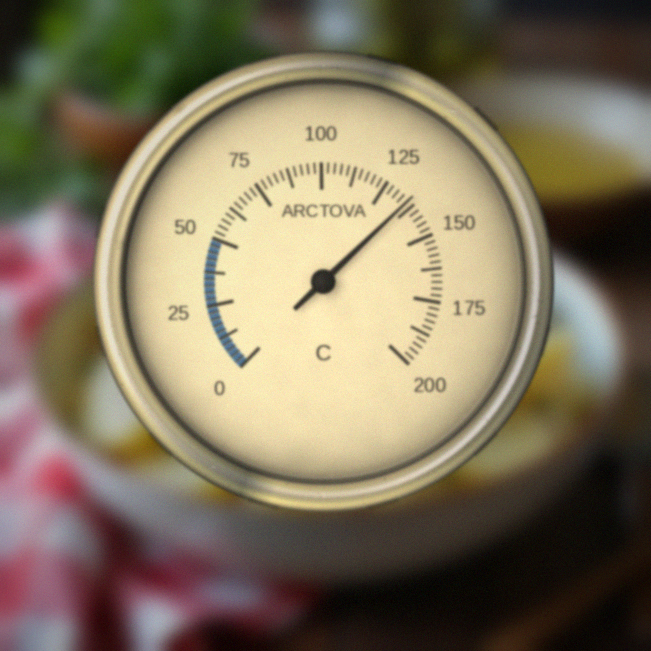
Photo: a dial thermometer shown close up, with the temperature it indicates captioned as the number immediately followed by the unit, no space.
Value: 135°C
